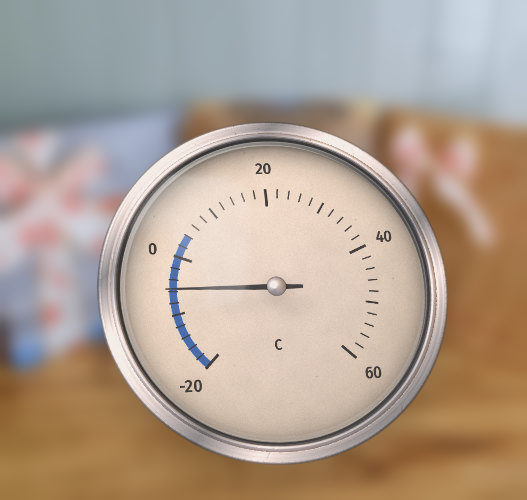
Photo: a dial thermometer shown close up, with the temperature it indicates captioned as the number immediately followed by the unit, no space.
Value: -6°C
